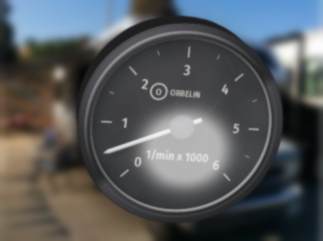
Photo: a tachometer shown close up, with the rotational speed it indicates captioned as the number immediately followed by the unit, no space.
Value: 500rpm
